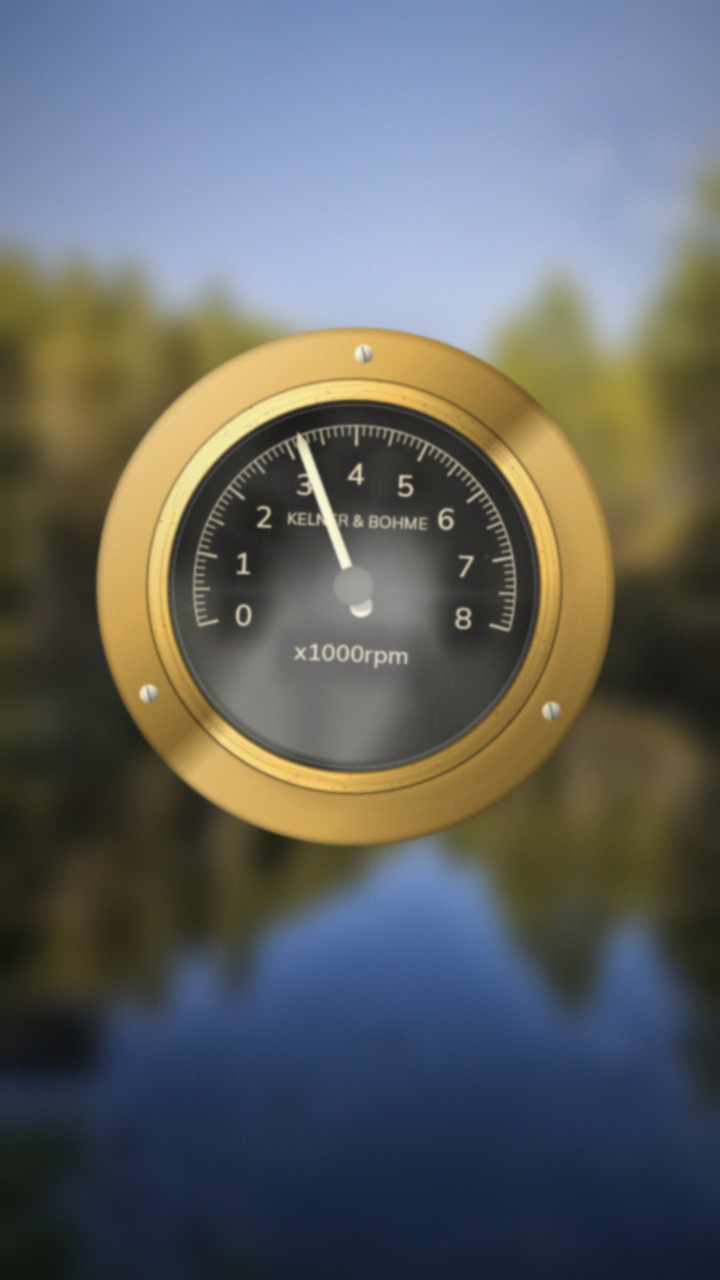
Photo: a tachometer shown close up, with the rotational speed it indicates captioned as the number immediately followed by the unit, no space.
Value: 3200rpm
